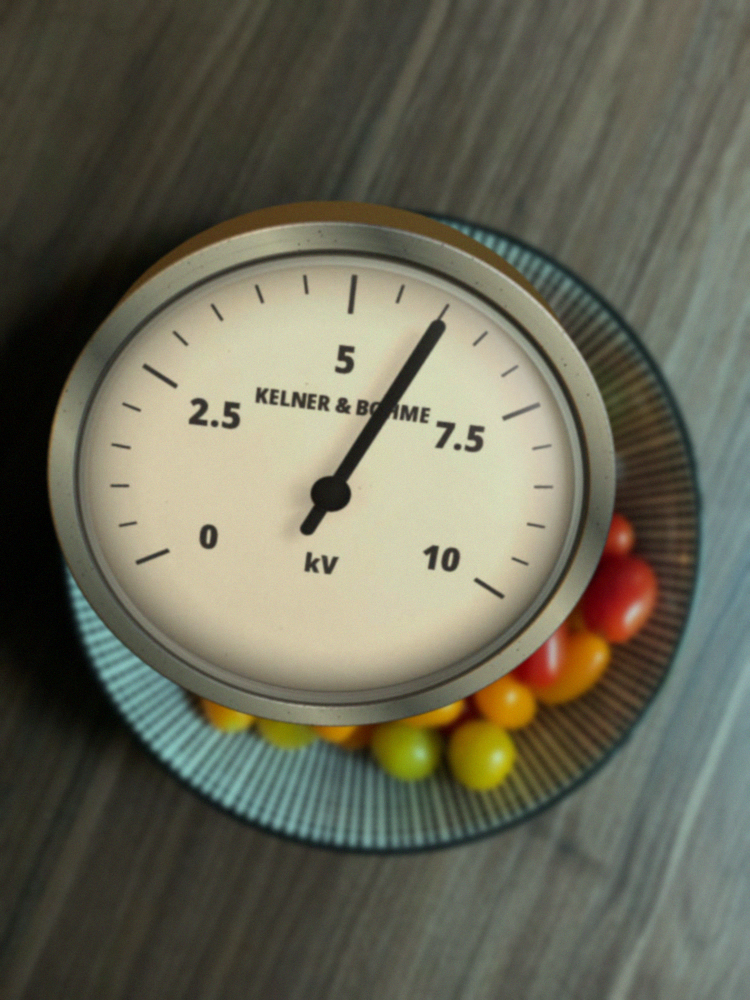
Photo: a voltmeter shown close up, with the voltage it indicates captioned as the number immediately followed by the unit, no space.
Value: 6kV
